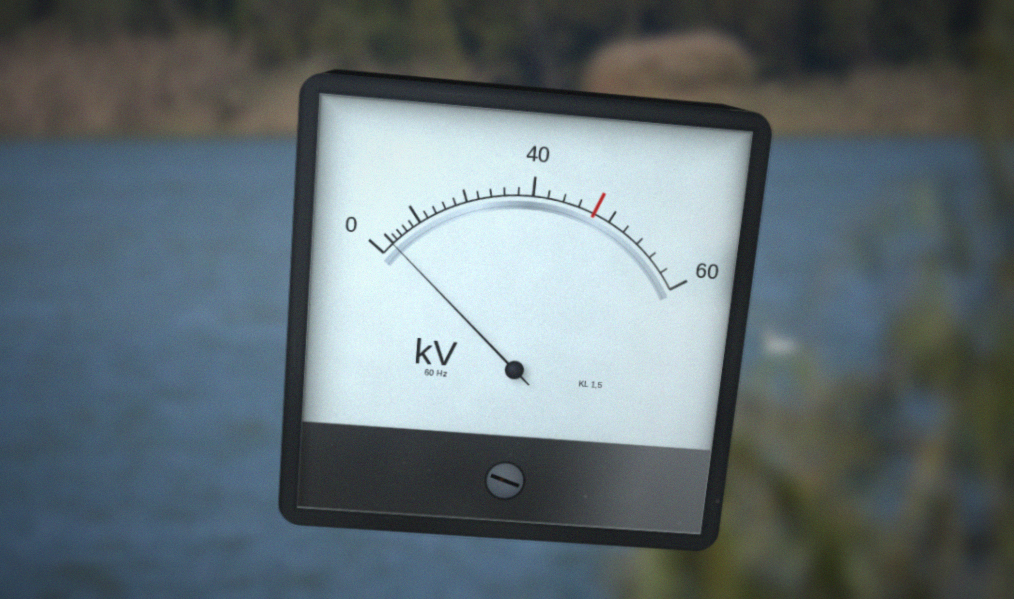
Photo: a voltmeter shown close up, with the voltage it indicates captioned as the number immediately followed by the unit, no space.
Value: 10kV
